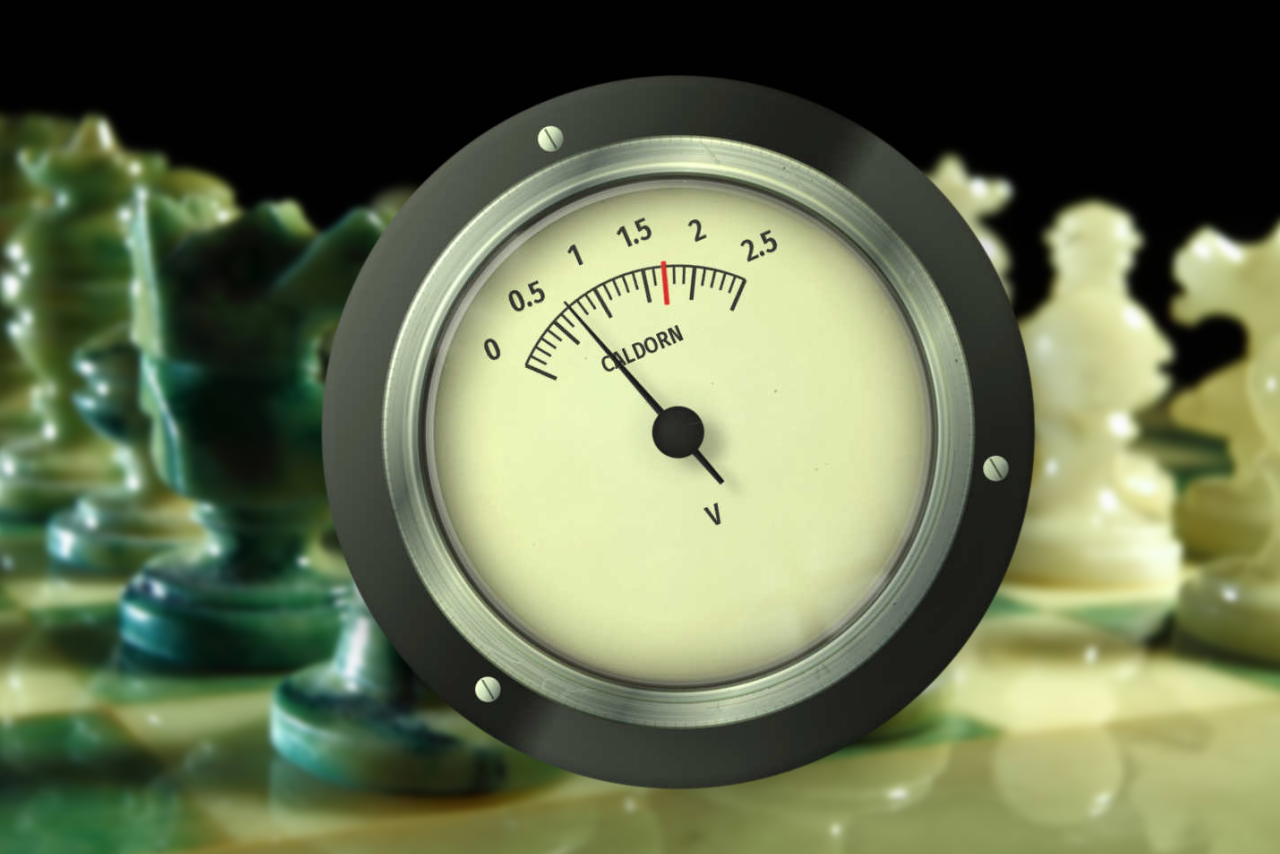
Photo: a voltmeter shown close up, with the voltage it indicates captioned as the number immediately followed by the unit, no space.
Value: 0.7V
